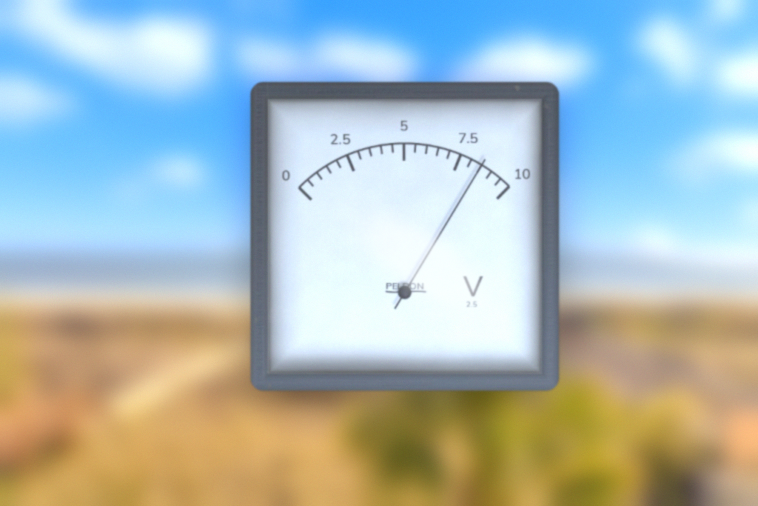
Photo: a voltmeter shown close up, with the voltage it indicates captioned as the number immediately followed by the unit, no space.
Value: 8.5V
